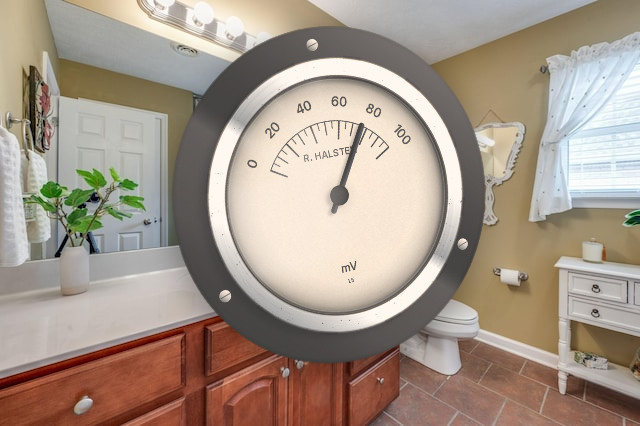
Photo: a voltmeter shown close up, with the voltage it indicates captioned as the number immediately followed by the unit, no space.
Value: 75mV
